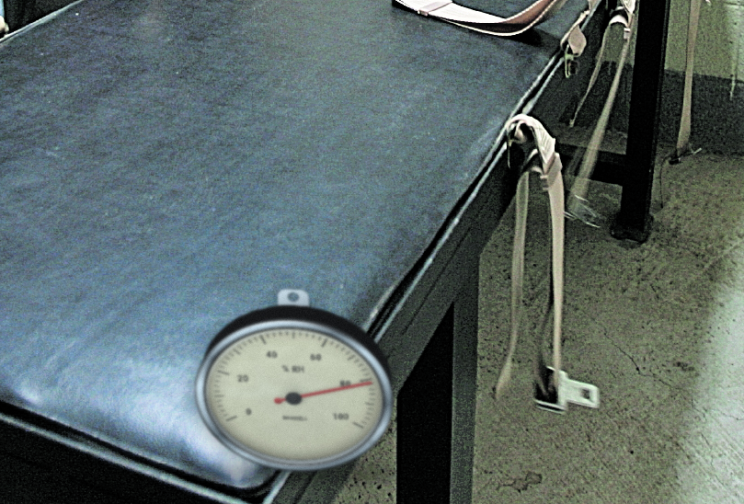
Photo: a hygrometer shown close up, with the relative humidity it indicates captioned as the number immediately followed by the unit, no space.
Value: 80%
